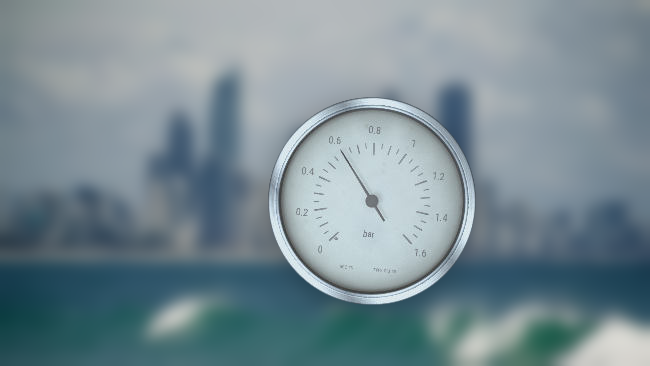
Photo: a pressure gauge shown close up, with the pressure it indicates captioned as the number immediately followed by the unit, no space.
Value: 0.6bar
